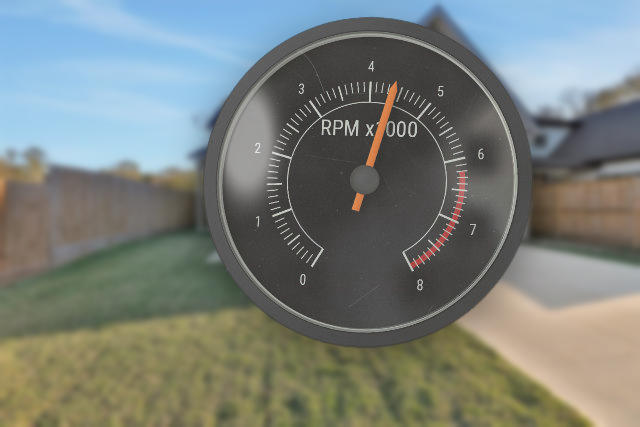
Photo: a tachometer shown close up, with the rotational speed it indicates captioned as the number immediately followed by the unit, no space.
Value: 4400rpm
